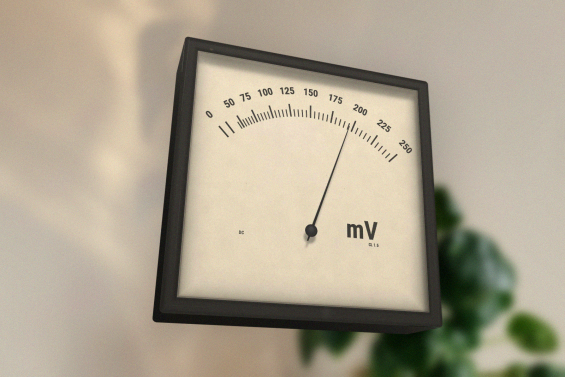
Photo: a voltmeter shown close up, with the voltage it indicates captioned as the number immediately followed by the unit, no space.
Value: 195mV
